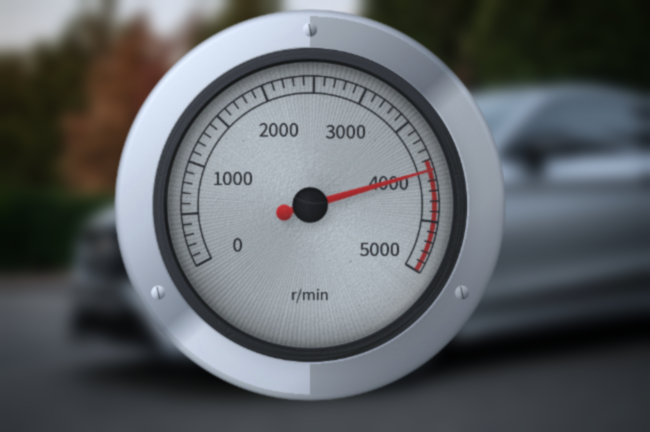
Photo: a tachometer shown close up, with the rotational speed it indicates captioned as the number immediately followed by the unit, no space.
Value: 4000rpm
